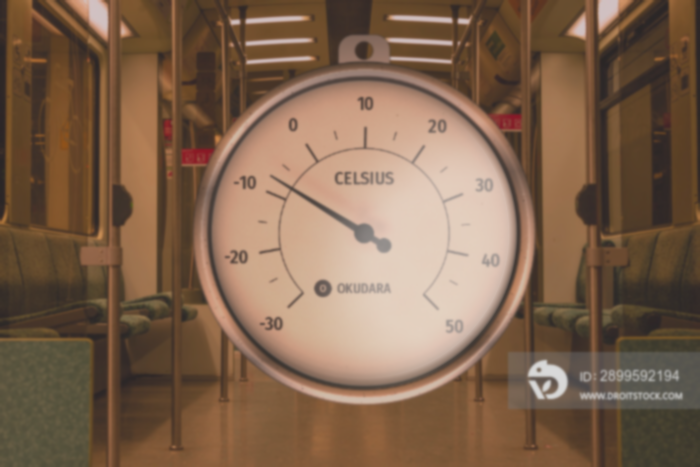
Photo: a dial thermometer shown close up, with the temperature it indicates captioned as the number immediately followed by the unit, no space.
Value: -7.5°C
